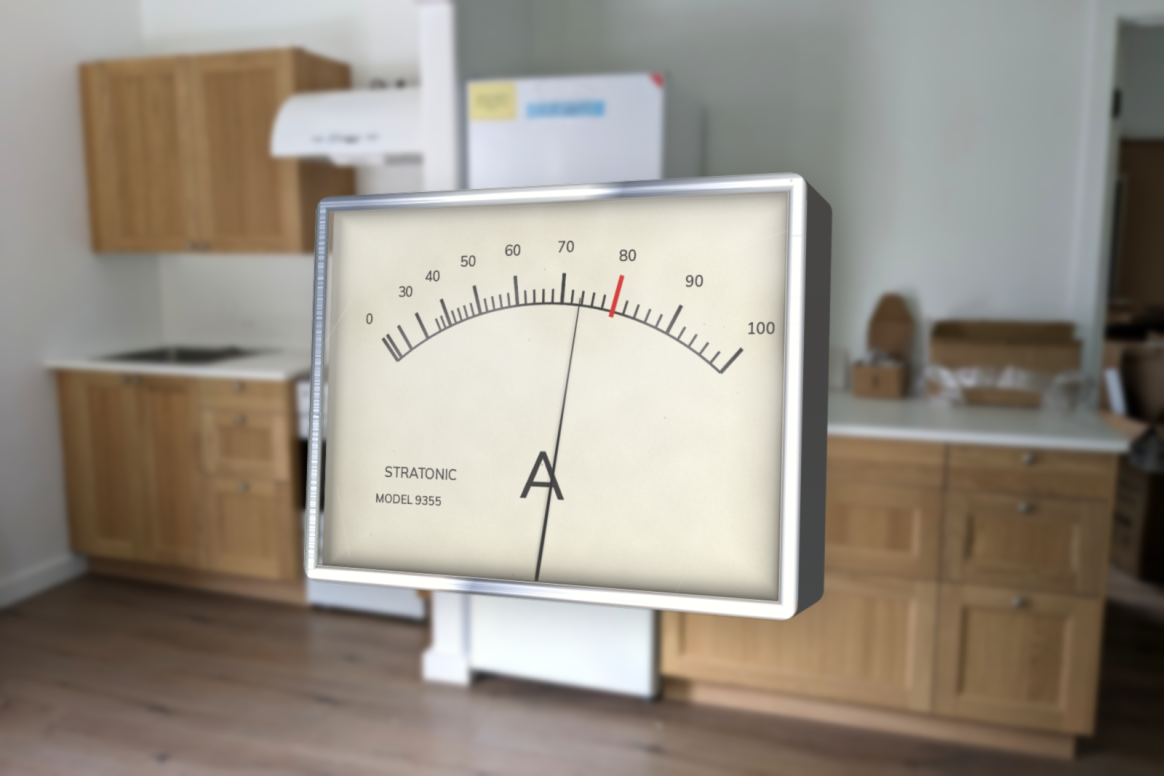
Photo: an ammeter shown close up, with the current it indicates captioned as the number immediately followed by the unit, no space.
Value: 74A
